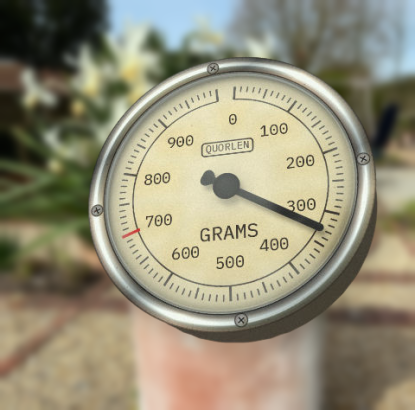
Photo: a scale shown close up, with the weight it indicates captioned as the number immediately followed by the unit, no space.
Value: 330g
